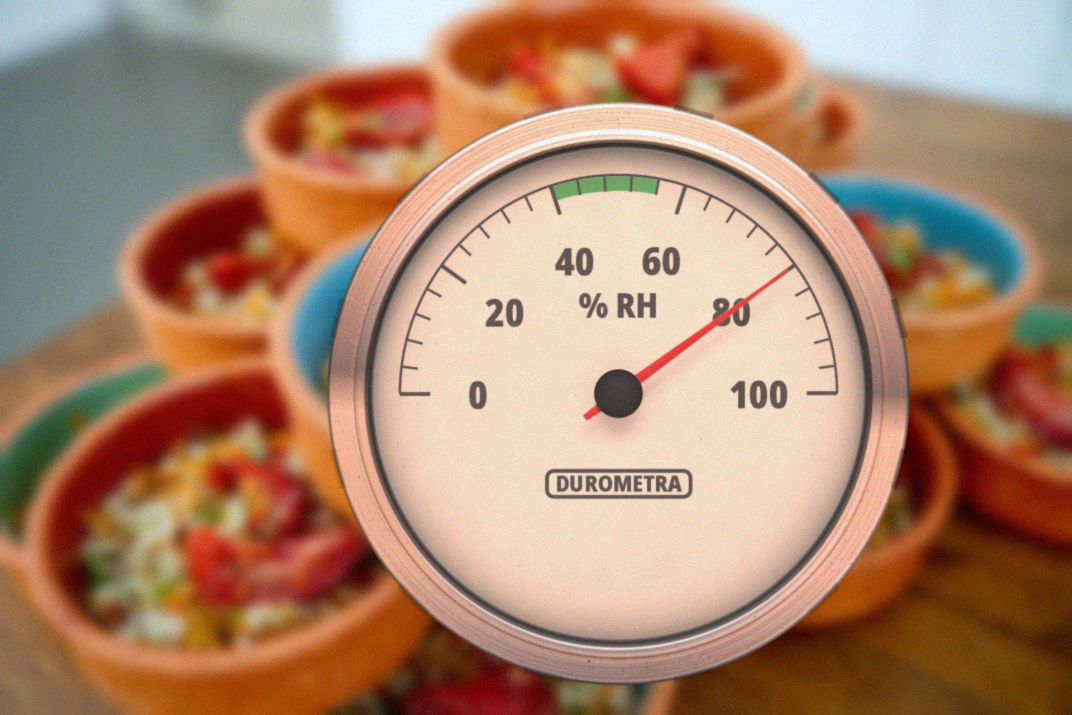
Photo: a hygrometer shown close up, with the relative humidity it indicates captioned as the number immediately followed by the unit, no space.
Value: 80%
